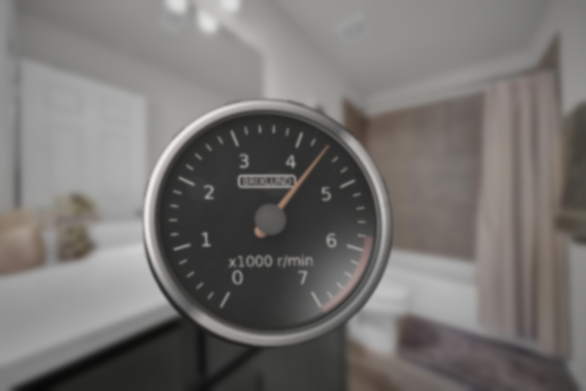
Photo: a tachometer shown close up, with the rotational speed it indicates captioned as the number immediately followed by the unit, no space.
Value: 4400rpm
